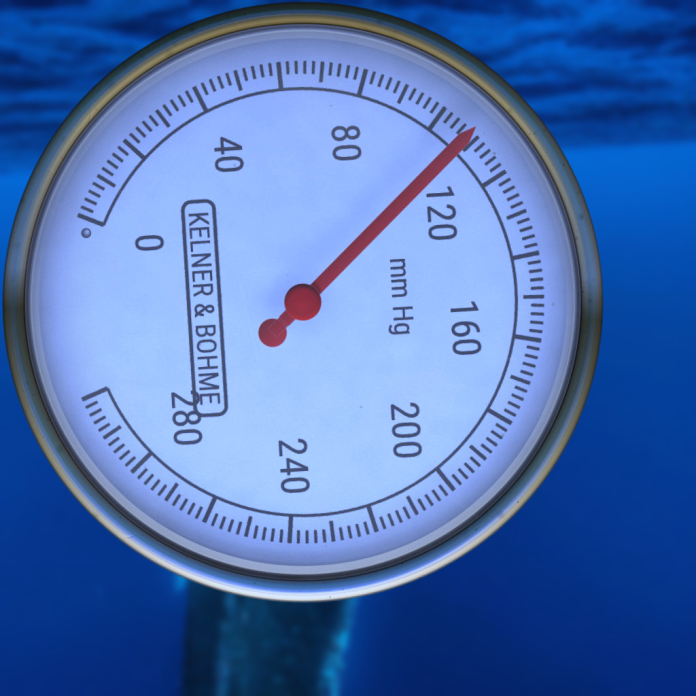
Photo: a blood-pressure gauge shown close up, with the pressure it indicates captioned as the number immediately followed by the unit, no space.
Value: 108mmHg
